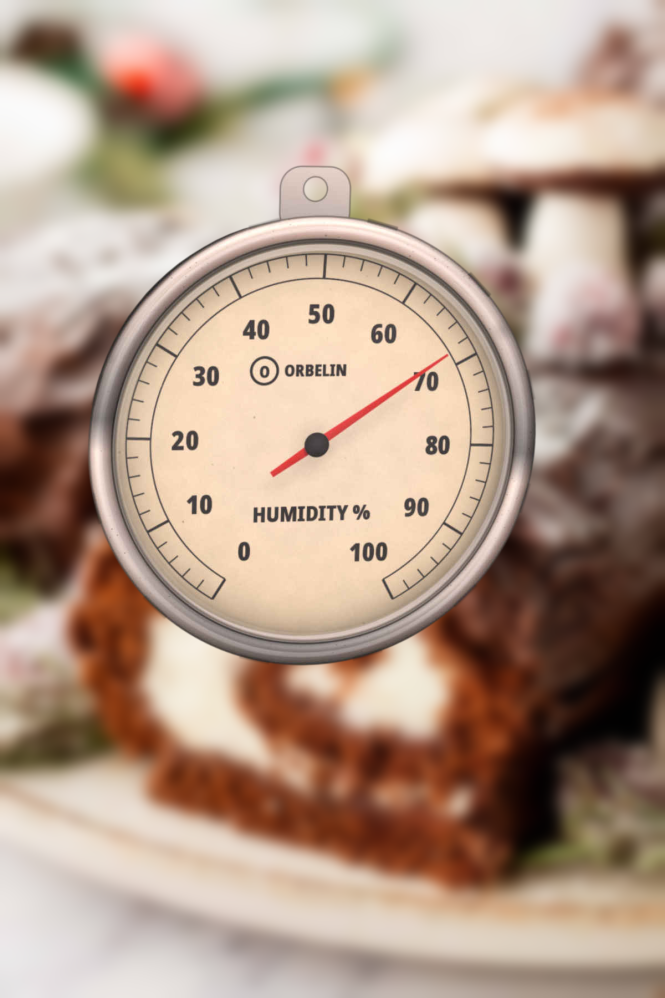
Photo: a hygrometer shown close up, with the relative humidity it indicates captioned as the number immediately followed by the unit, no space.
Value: 68%
